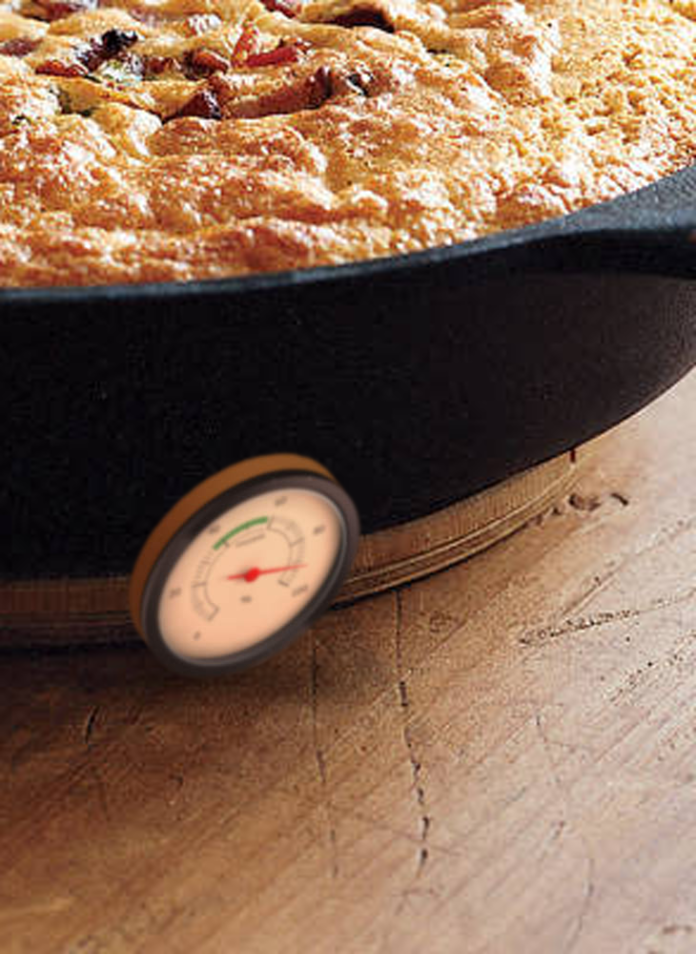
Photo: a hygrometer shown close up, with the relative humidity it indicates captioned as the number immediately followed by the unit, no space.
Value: 90%
